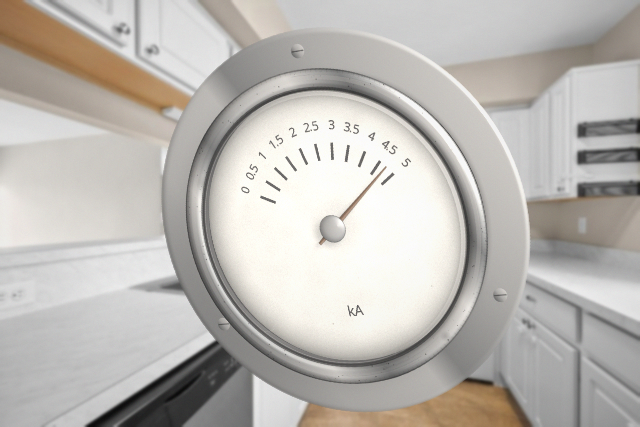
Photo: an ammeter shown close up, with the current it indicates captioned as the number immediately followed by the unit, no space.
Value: 4.75kA
